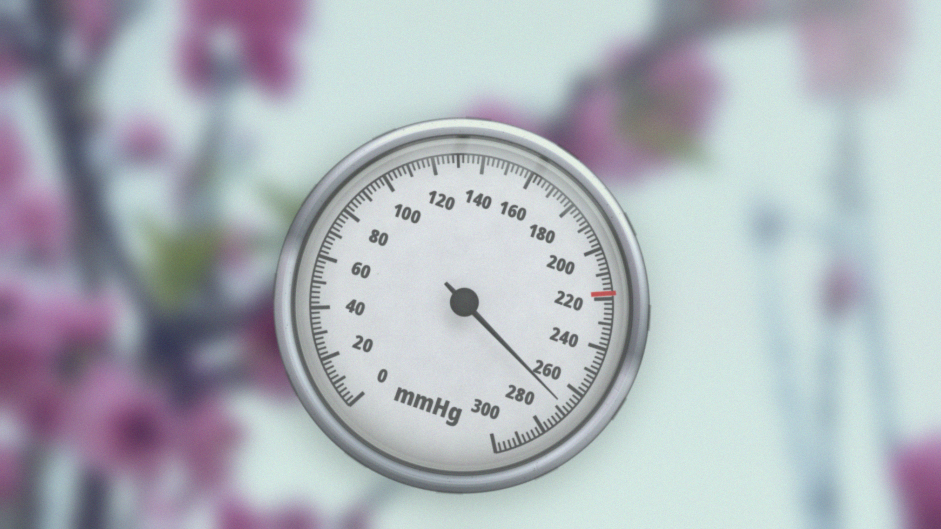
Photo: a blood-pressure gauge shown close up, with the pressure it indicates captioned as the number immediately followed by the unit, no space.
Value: 268mmHg
